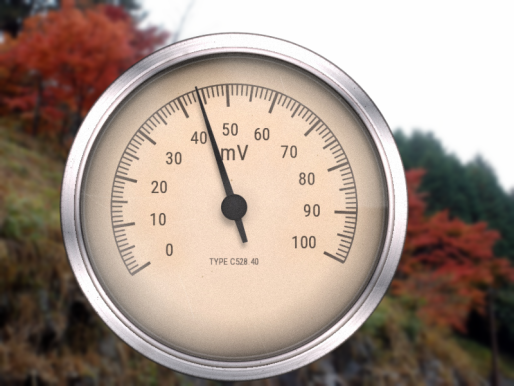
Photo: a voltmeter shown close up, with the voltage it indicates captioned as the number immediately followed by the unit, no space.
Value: 44mV
